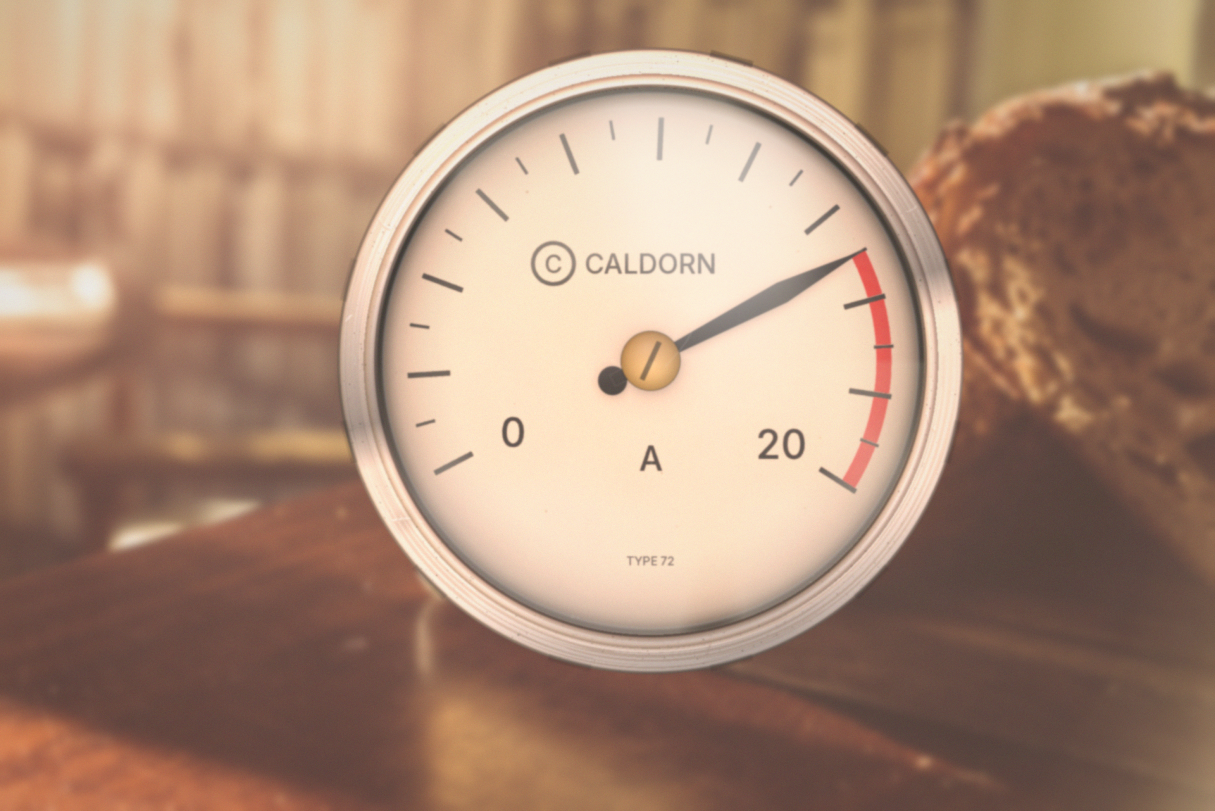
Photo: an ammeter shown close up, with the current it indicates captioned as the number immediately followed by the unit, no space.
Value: 15A
